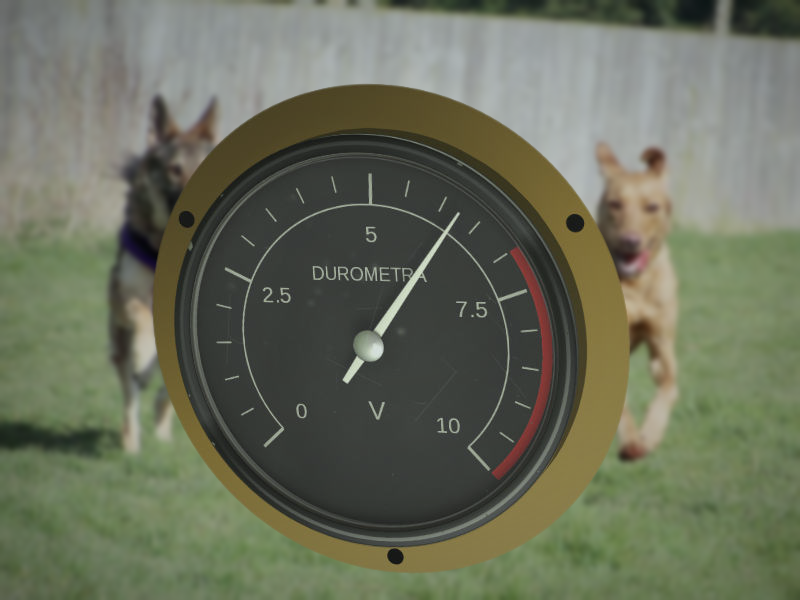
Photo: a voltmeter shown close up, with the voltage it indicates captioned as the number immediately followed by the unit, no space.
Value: 6.25V
